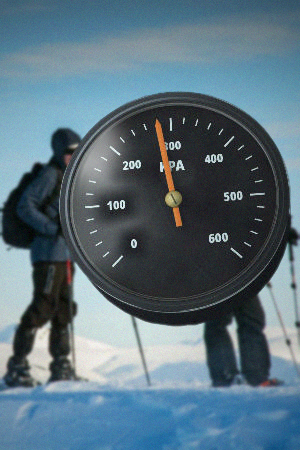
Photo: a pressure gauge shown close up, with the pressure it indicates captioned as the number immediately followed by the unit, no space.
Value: 280kPa
